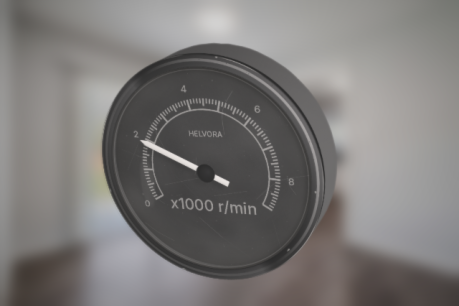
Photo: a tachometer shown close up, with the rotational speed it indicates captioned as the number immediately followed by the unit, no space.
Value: 2000rpm
